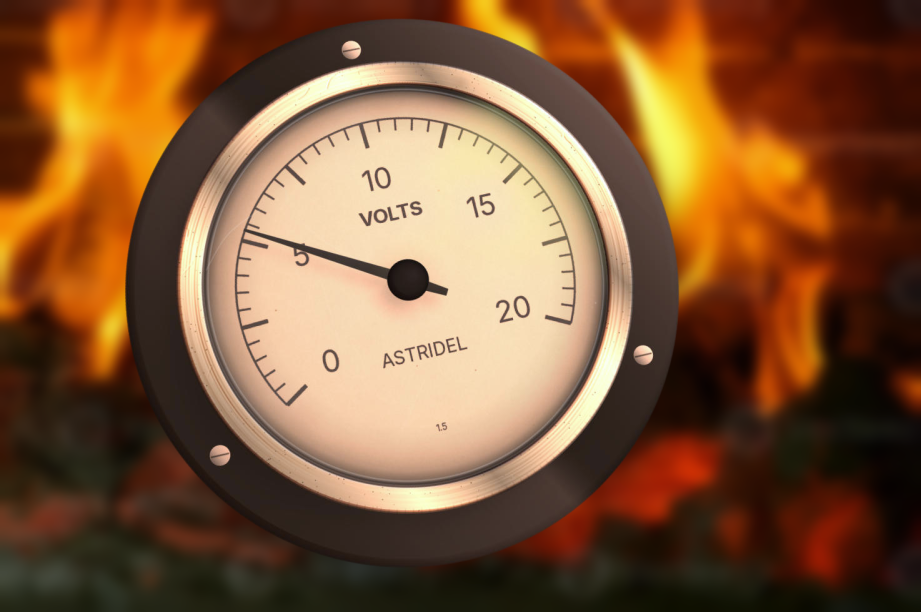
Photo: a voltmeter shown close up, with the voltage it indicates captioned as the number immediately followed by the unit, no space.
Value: 5.25V
